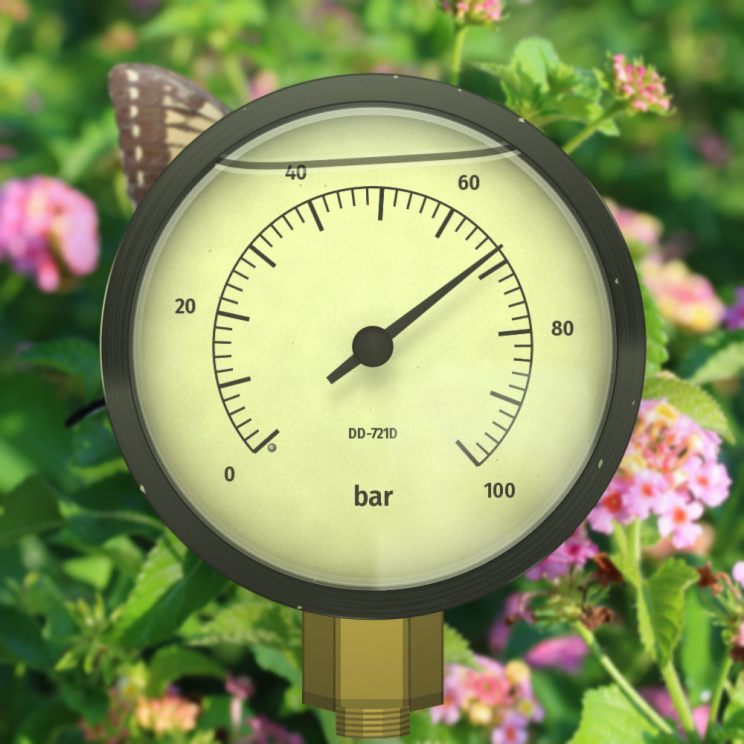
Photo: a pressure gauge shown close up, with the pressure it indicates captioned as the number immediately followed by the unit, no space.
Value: 68bar
